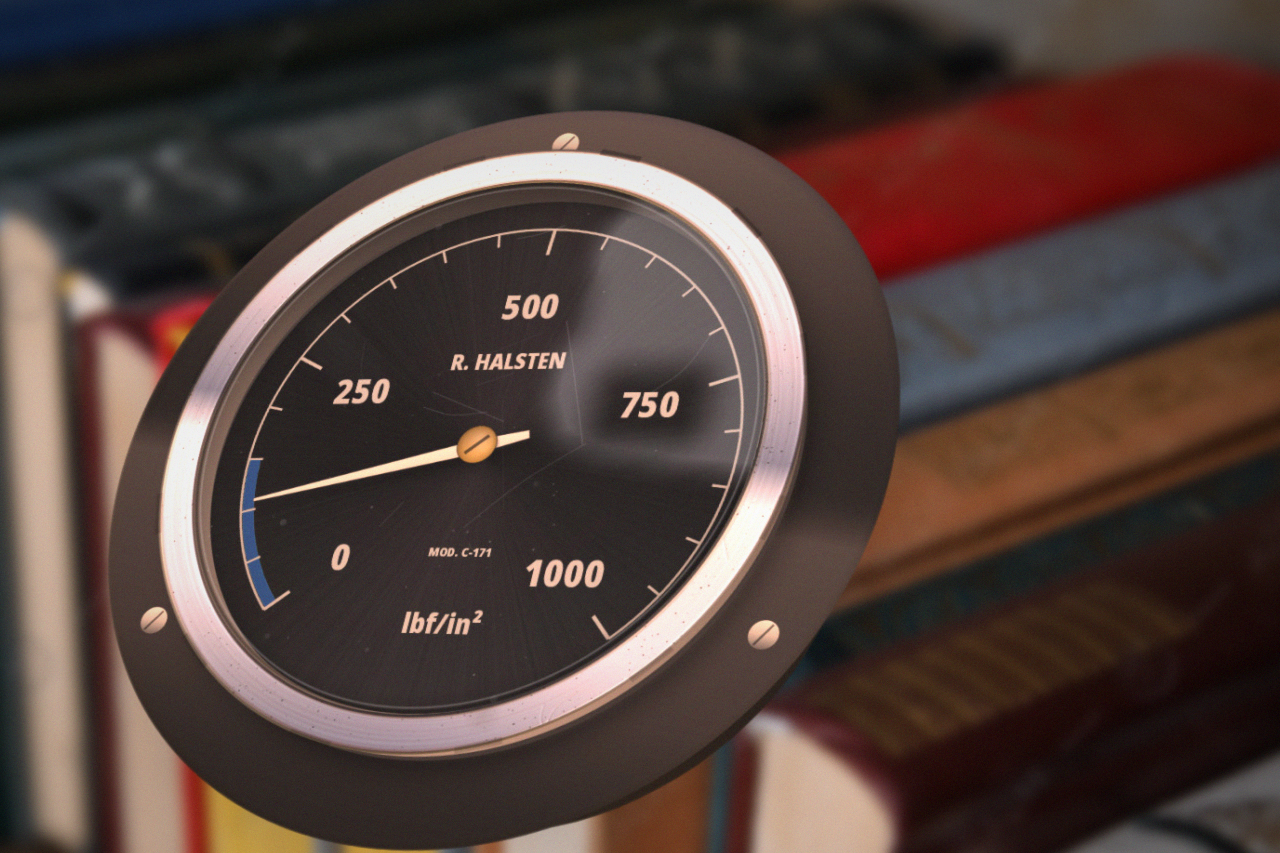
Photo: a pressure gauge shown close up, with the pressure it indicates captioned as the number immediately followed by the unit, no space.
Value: 100psi
